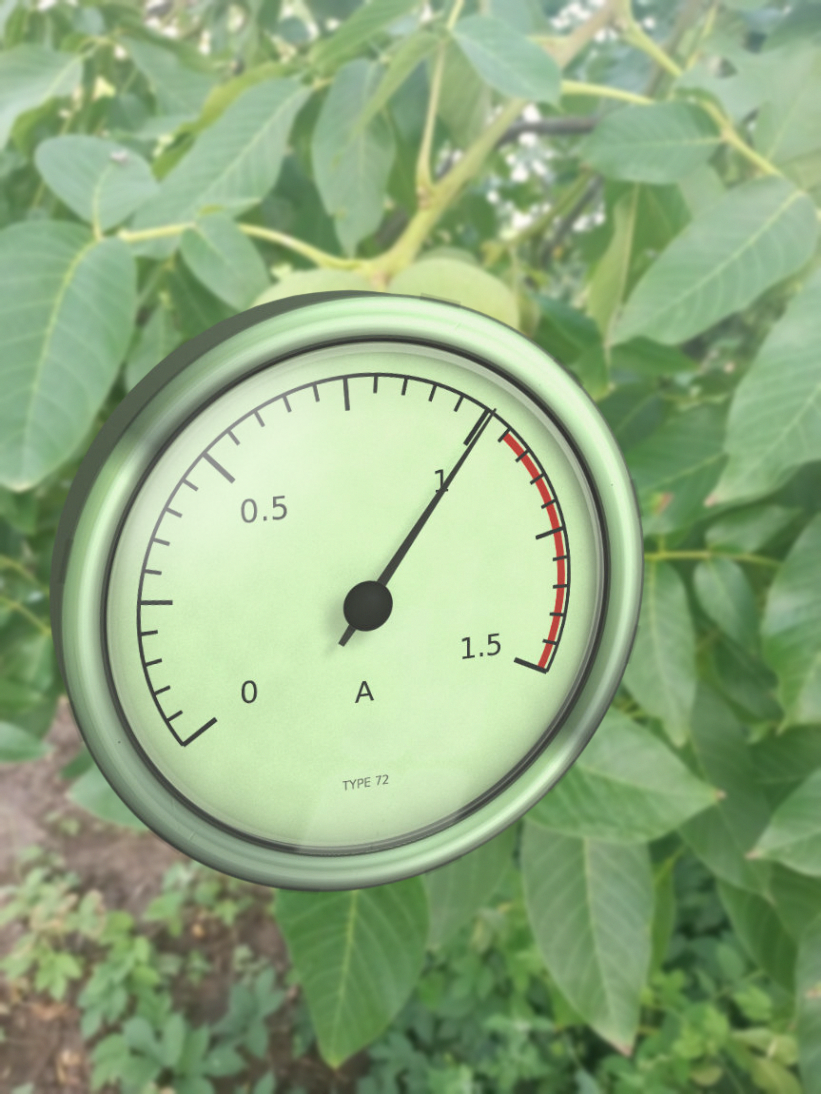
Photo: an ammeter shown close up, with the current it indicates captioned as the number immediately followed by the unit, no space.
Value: 1A
